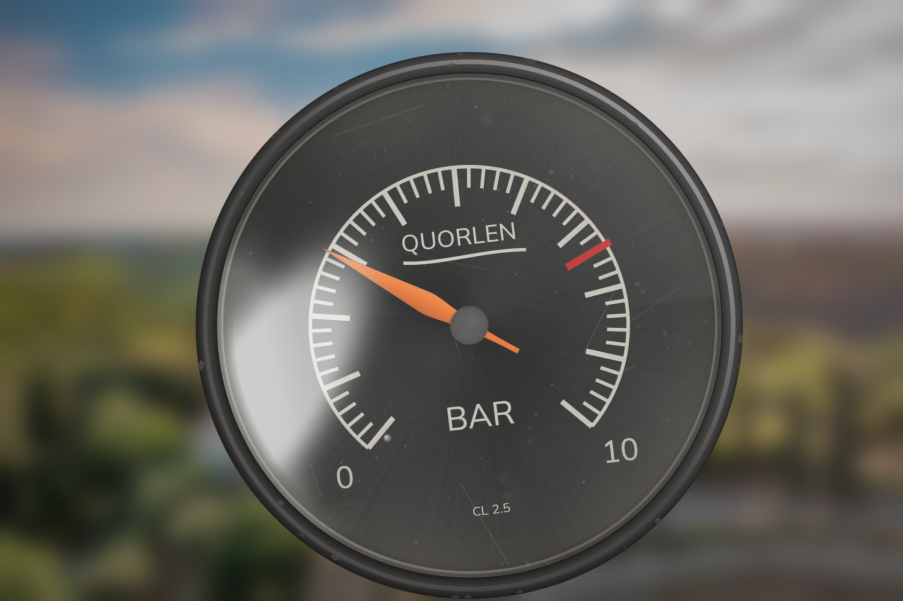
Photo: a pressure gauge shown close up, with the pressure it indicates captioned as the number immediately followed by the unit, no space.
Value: 2.9bar
